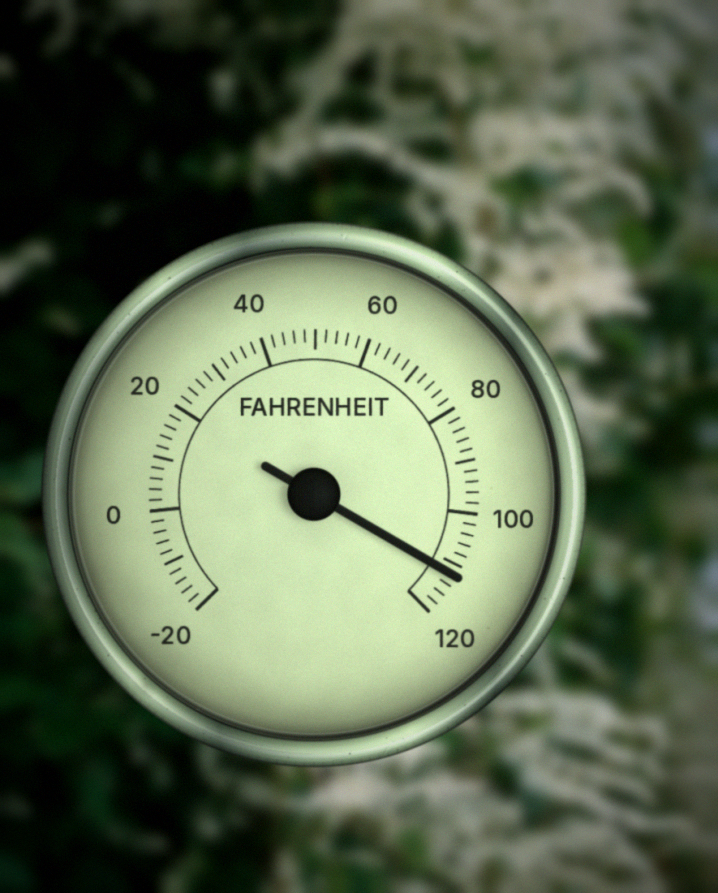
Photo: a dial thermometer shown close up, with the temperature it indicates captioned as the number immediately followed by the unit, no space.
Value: 112°F
